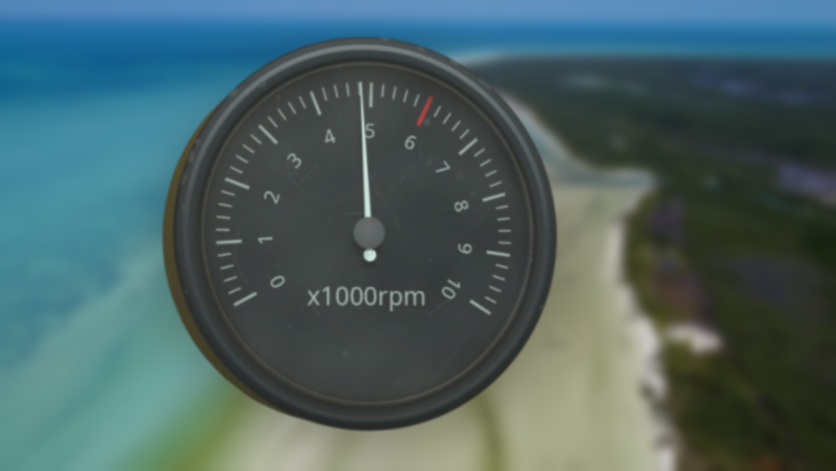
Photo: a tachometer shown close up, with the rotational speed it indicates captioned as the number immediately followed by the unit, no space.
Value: 4800rpm
